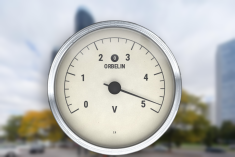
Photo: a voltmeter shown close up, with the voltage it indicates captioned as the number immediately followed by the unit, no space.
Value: 4.8V
